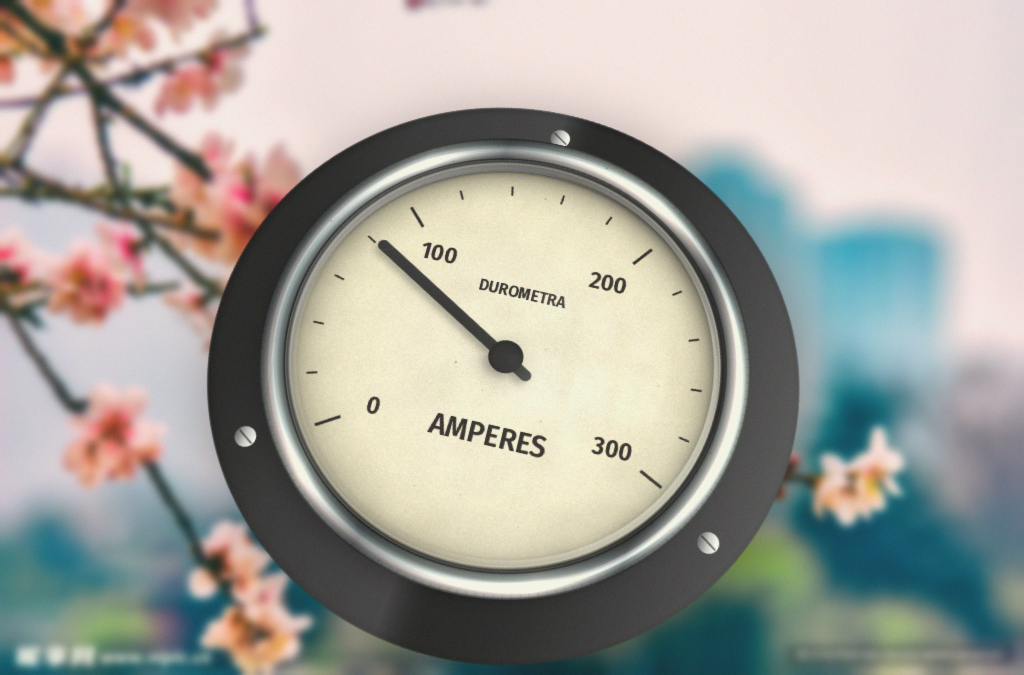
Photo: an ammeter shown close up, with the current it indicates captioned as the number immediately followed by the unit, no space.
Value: 80A
